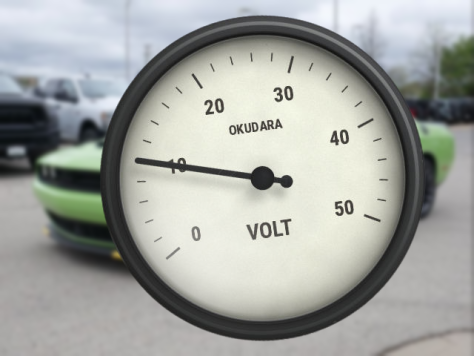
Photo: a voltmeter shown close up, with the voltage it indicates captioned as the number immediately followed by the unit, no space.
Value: 10V
